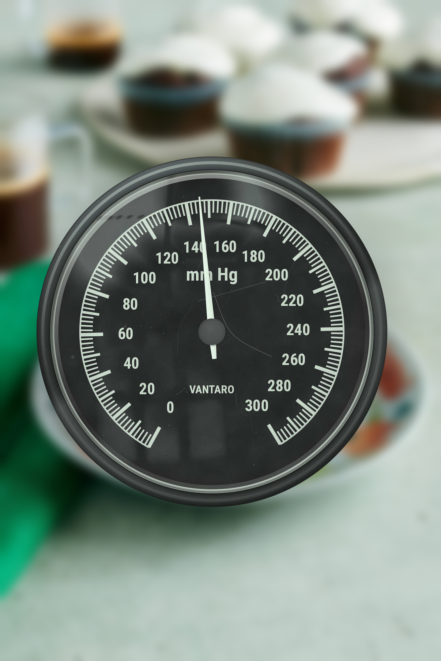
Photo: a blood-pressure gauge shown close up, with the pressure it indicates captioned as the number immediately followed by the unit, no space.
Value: 146mmHg
